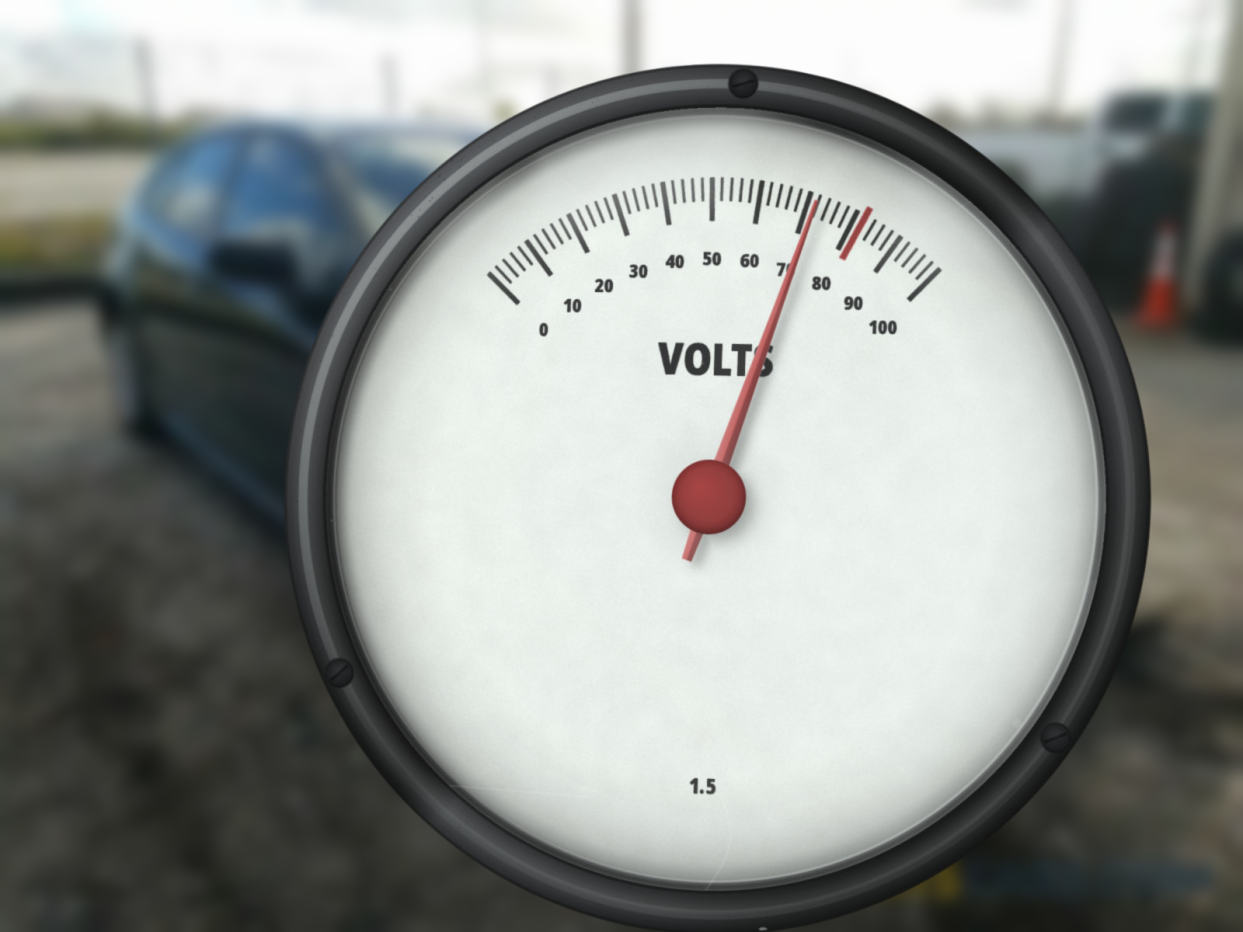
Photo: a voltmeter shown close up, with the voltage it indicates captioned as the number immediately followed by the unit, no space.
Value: 72V
